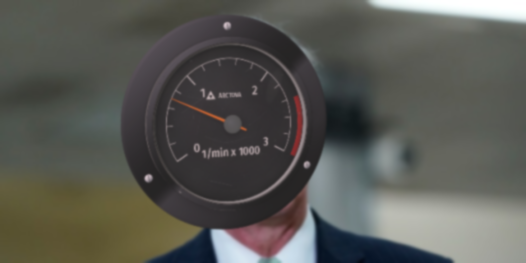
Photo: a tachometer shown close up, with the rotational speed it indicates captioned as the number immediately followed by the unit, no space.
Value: 700rpm
